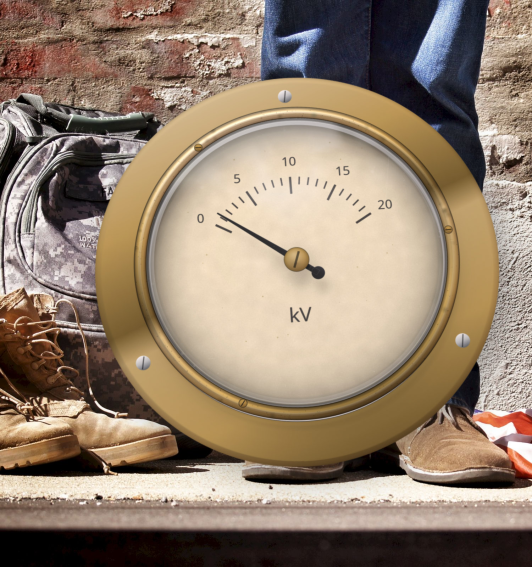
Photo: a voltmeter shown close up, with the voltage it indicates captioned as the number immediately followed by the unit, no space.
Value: 1kV
